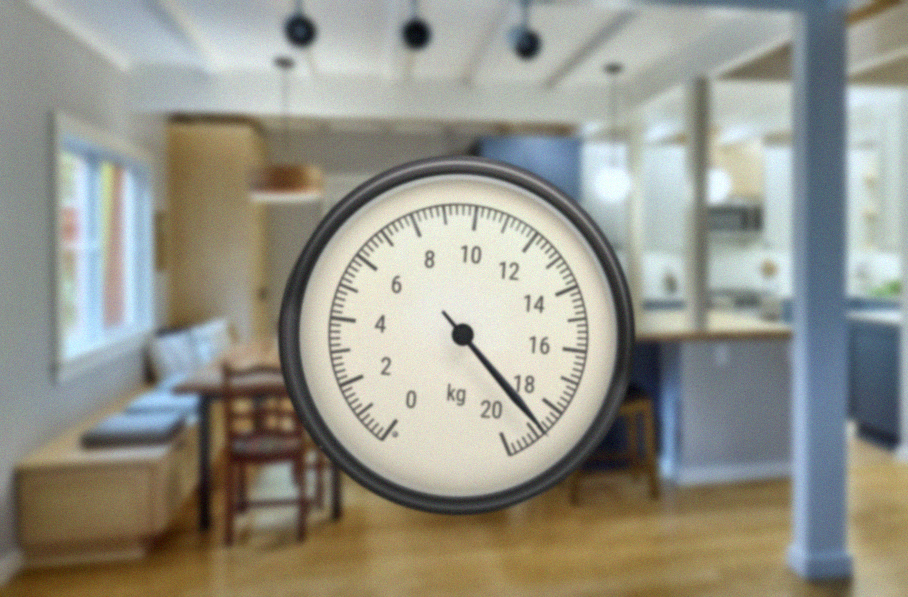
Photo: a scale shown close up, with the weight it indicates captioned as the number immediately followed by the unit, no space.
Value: 18.8kg
